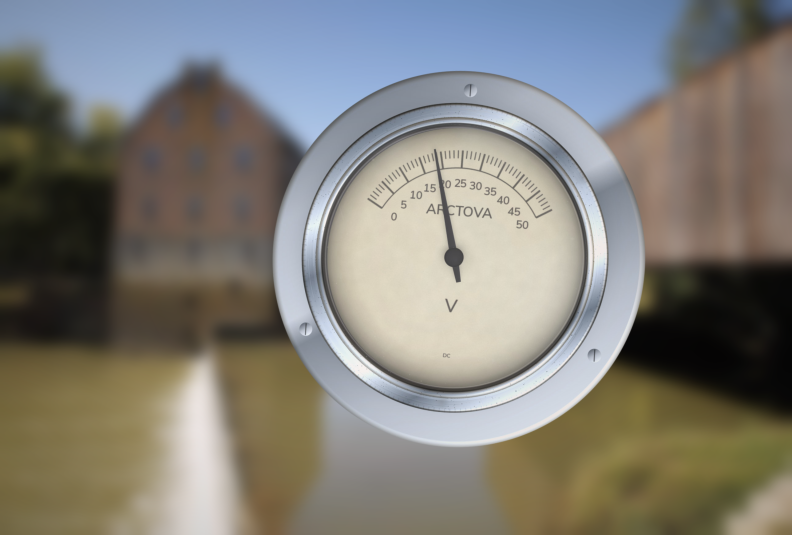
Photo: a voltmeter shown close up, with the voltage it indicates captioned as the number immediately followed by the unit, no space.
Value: 19V
